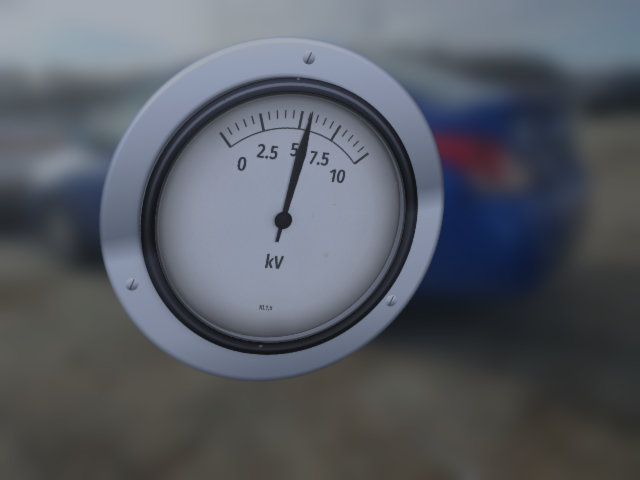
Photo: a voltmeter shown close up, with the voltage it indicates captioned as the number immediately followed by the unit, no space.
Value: 5.5kV
